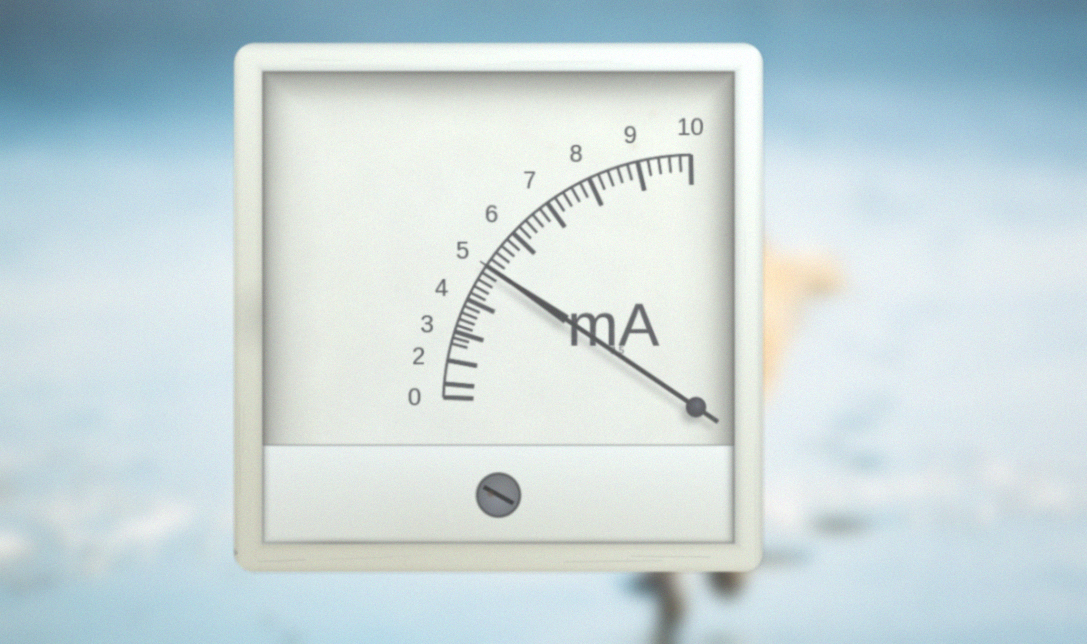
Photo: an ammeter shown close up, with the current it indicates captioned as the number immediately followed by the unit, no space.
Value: 5mA
